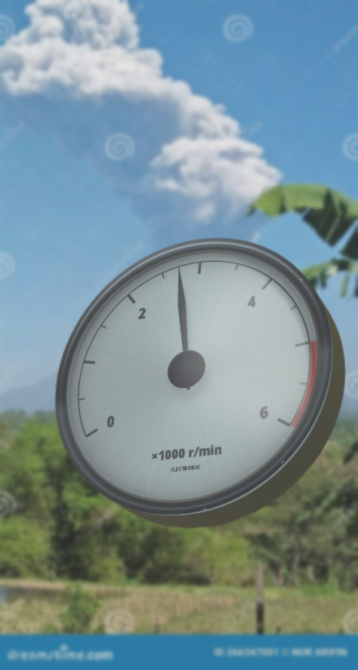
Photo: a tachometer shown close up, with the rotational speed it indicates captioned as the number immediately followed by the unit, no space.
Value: 2750rpm
